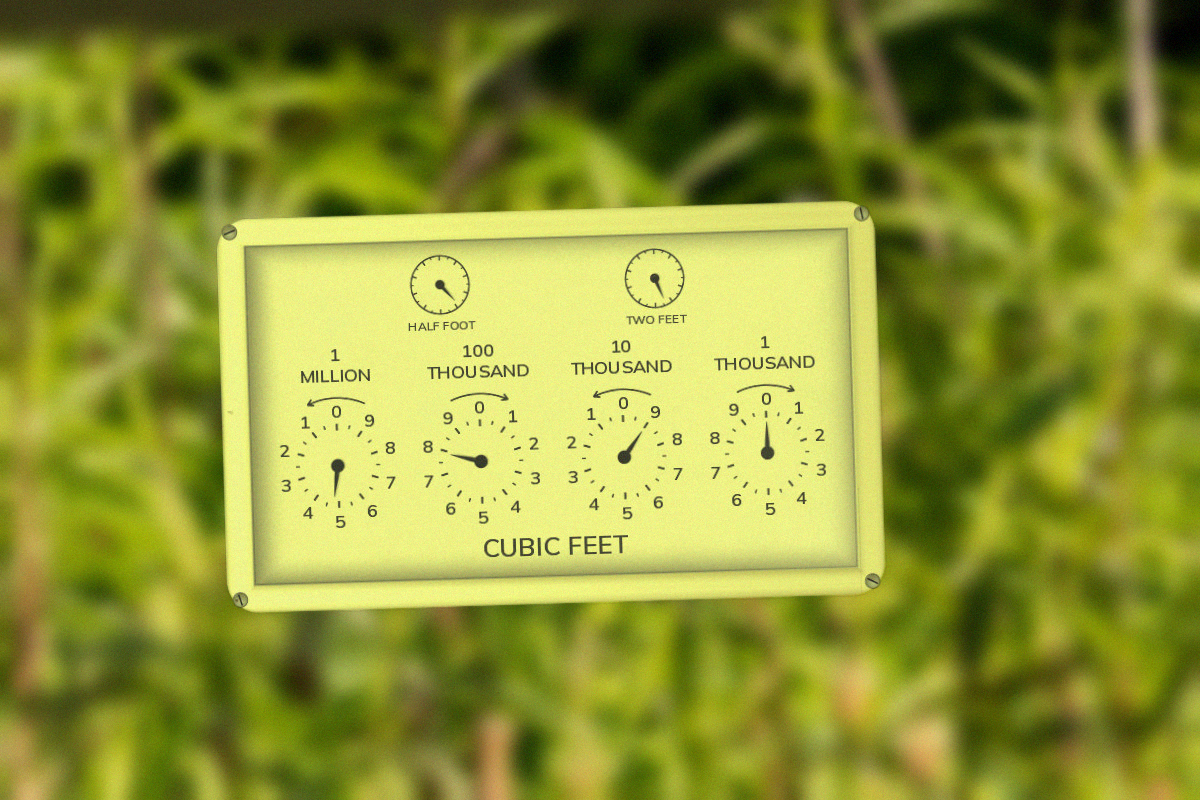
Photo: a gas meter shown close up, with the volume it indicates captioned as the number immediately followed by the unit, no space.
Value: 479000ft³
